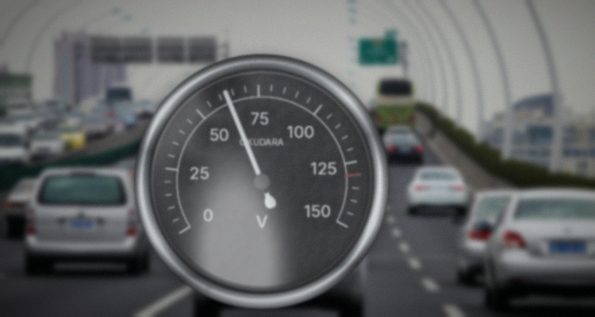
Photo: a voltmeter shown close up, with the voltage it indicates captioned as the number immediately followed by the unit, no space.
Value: 62.5V
